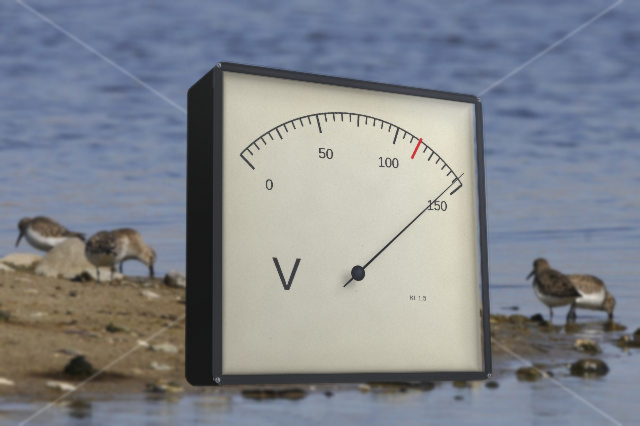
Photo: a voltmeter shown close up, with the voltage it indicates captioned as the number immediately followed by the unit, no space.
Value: 145V
